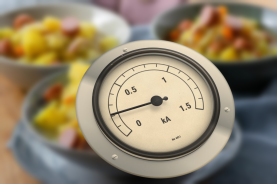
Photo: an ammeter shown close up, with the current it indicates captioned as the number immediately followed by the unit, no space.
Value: 0.2kA
